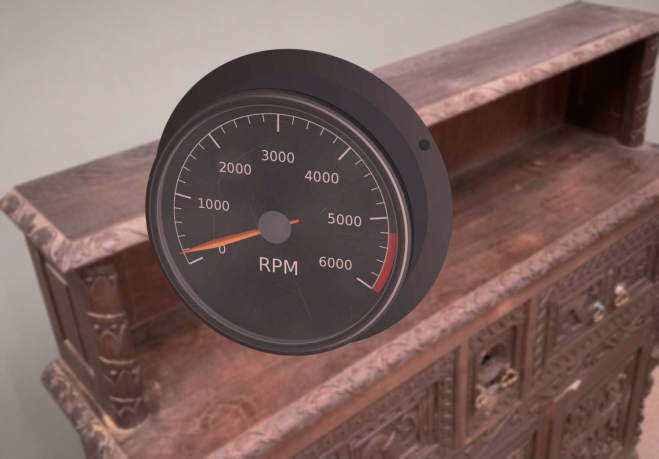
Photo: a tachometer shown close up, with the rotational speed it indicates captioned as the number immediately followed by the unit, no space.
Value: 200rpm
